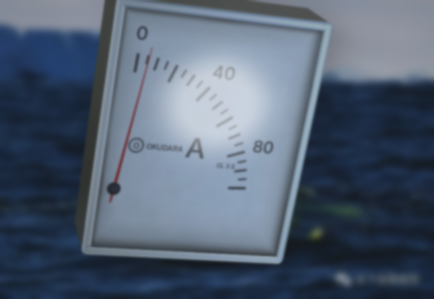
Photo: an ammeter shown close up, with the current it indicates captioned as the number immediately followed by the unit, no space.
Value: 5A
